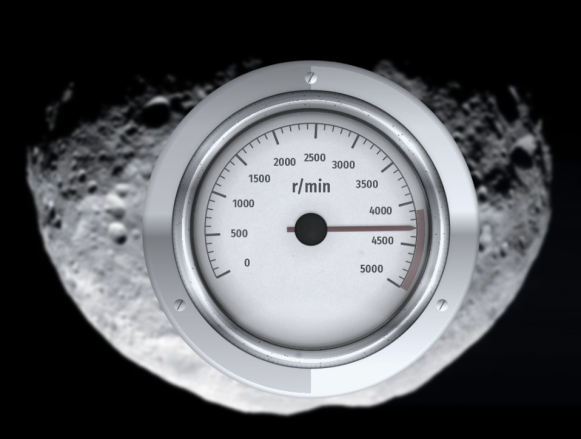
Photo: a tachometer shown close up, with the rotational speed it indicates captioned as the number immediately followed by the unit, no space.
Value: 4300rpm
